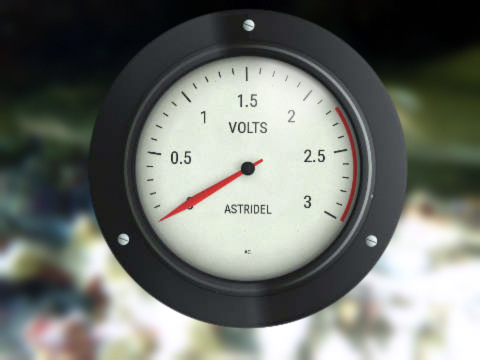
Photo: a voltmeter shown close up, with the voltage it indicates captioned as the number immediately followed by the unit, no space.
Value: 0V
